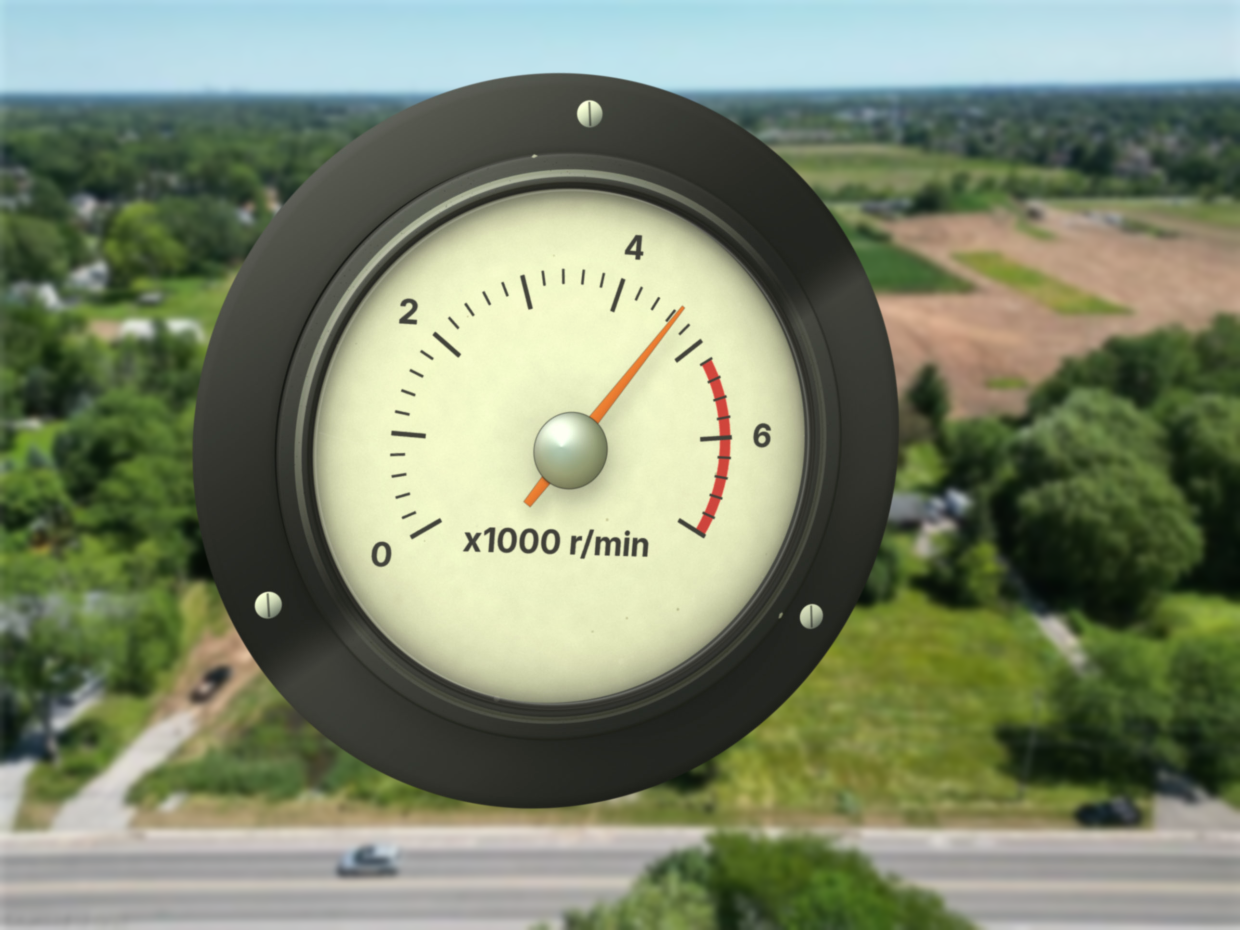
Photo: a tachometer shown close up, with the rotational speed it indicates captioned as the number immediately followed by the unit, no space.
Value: 4600rpm
